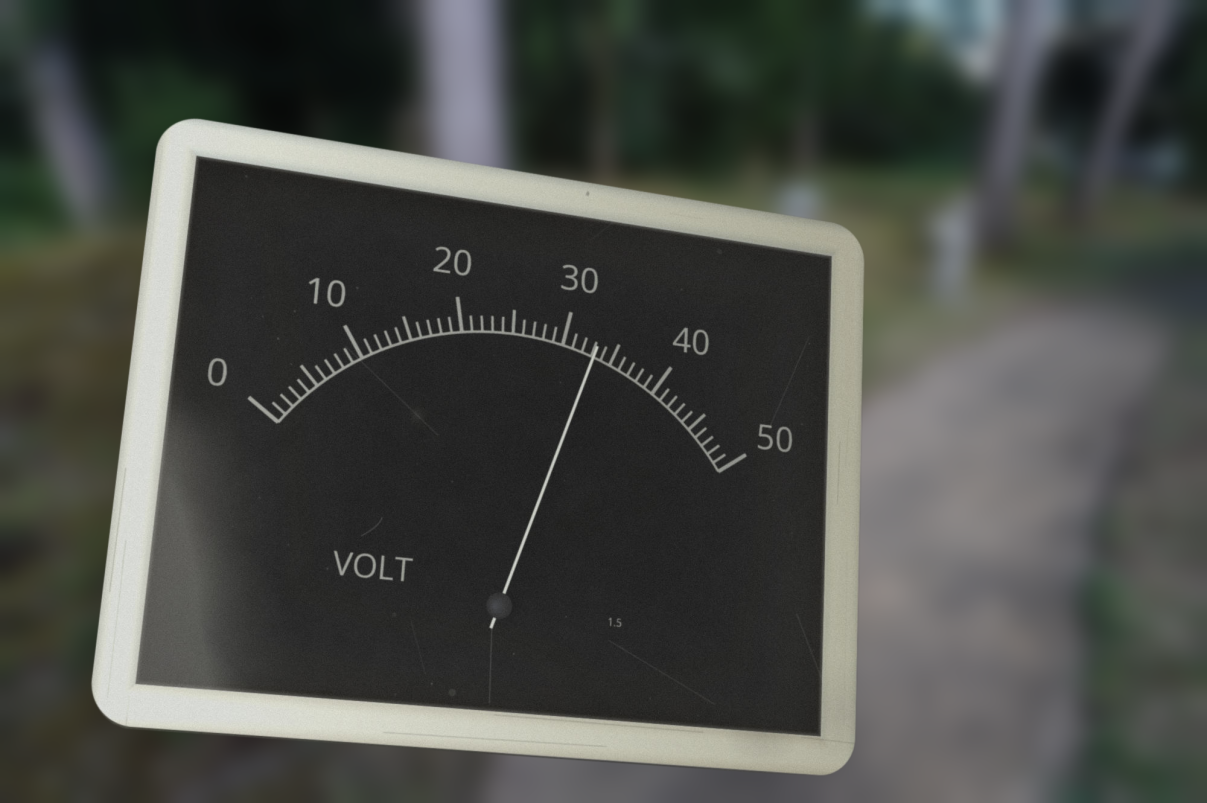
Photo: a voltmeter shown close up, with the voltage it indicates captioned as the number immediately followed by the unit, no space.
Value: 33V
